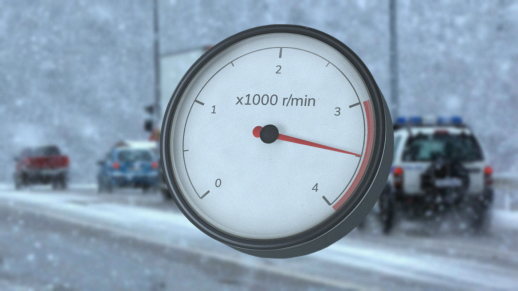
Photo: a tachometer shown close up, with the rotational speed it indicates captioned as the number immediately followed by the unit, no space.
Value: 3500rpm
